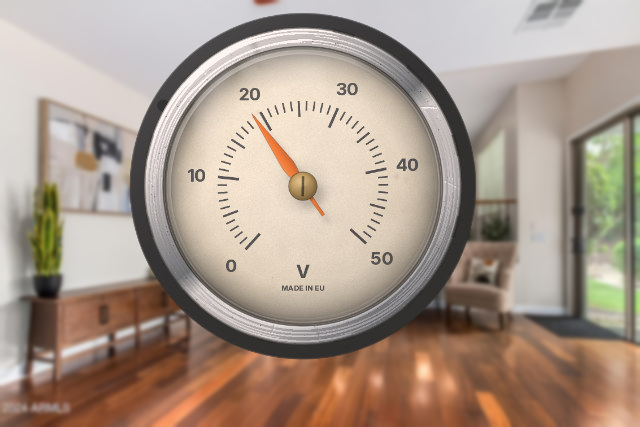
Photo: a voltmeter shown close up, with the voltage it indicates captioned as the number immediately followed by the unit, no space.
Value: 19V
